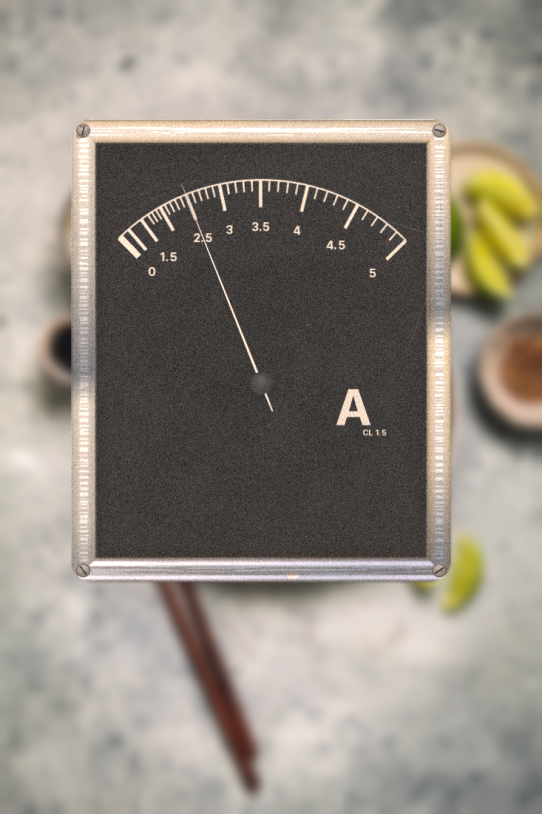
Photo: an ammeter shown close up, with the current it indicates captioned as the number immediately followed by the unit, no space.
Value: 2.5A
